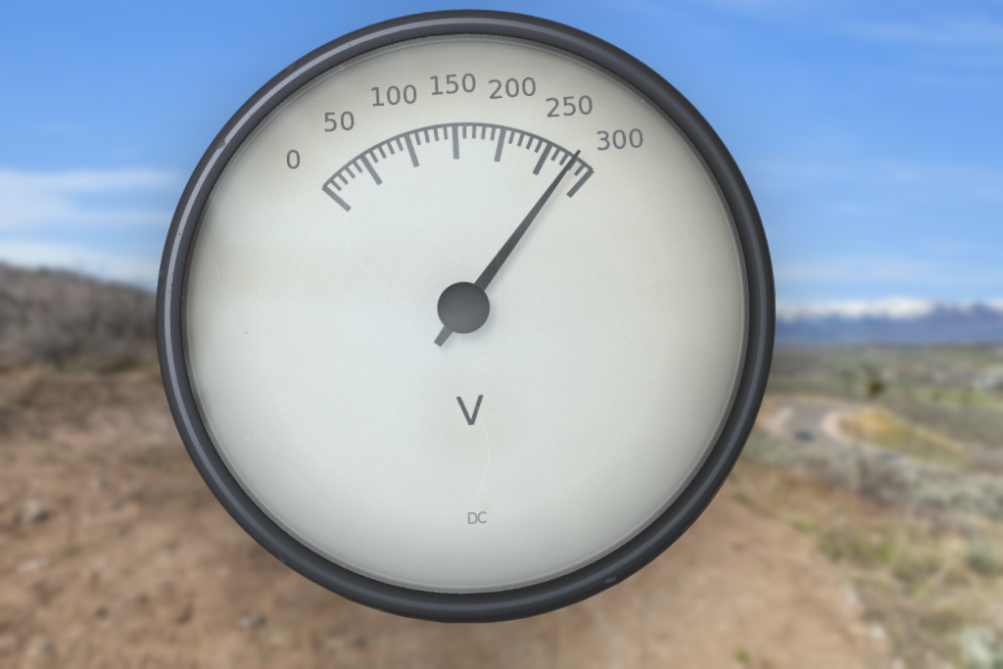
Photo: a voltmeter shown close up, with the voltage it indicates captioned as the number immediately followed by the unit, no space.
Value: 280V
